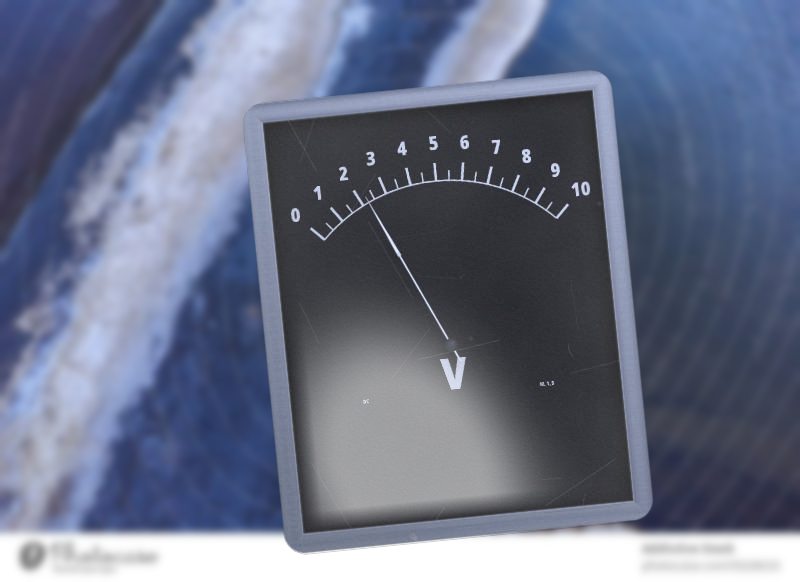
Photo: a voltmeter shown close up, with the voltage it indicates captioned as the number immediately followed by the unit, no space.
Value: 2.25V
